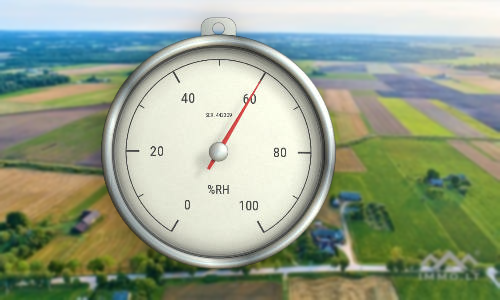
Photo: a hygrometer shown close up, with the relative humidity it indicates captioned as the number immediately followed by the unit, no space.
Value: 60%
